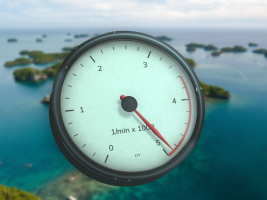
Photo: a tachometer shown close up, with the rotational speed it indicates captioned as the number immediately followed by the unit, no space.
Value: 4900rpm
